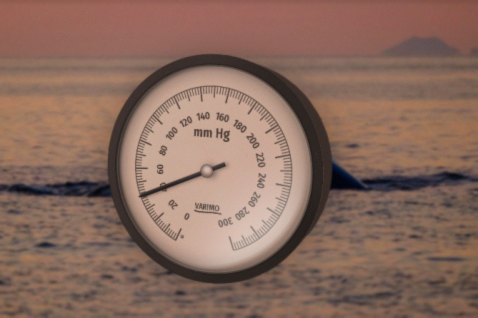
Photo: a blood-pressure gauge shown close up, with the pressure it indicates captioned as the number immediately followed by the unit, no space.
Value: 40mmHg
